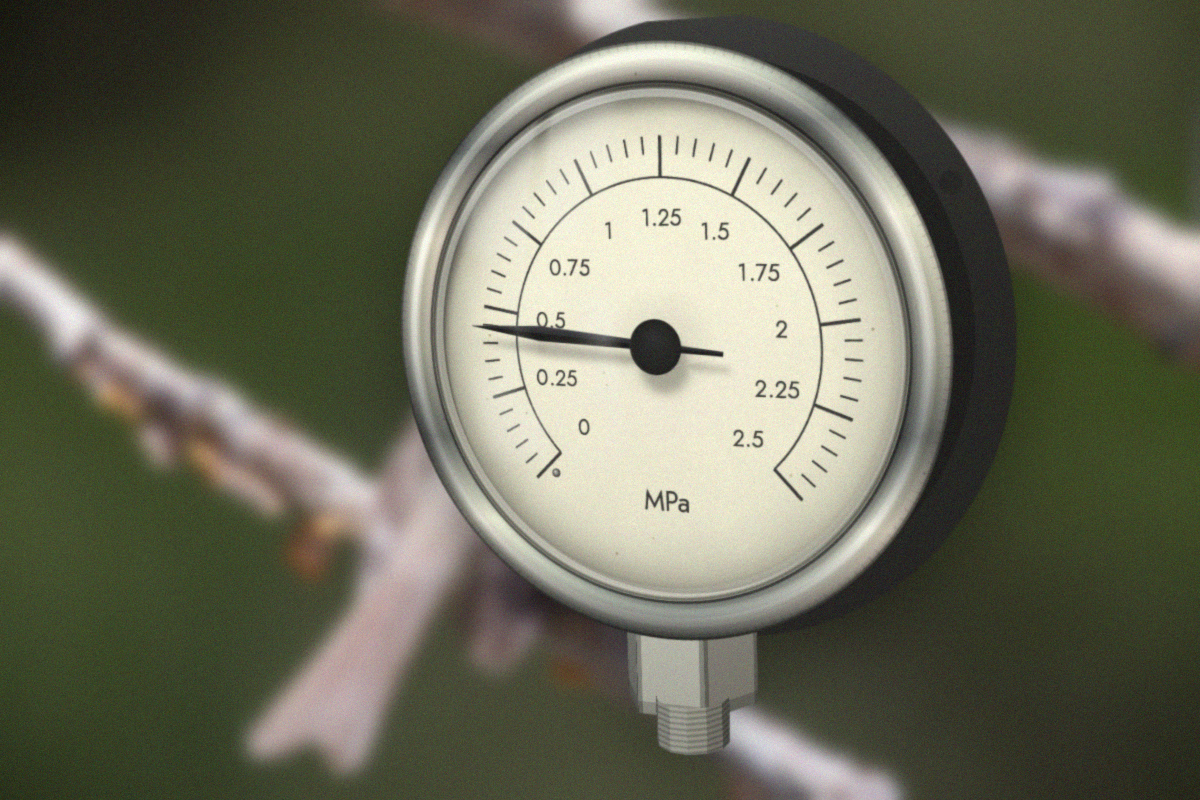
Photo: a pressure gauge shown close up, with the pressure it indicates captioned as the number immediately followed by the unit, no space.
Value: 0.45MPa
